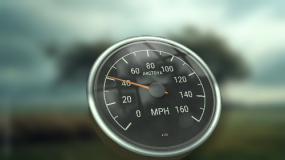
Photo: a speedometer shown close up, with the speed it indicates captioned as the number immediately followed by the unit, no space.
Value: 40mph
